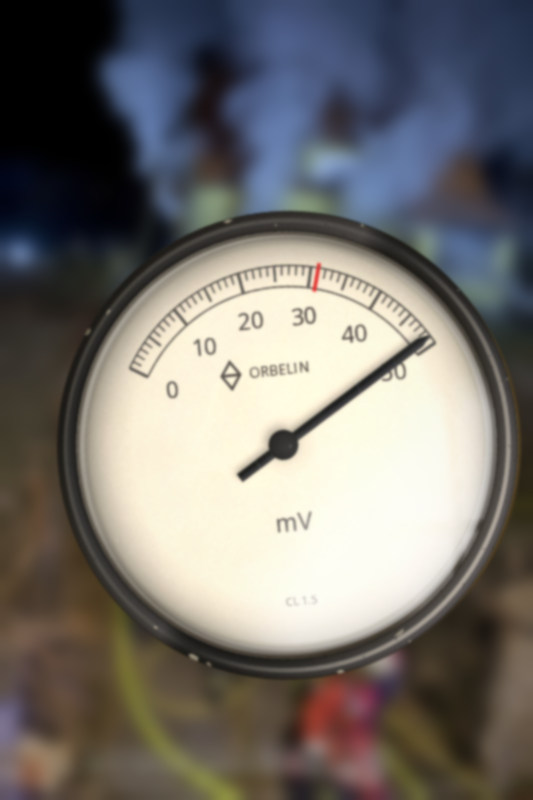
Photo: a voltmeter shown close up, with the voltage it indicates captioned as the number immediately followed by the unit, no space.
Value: 49mV
